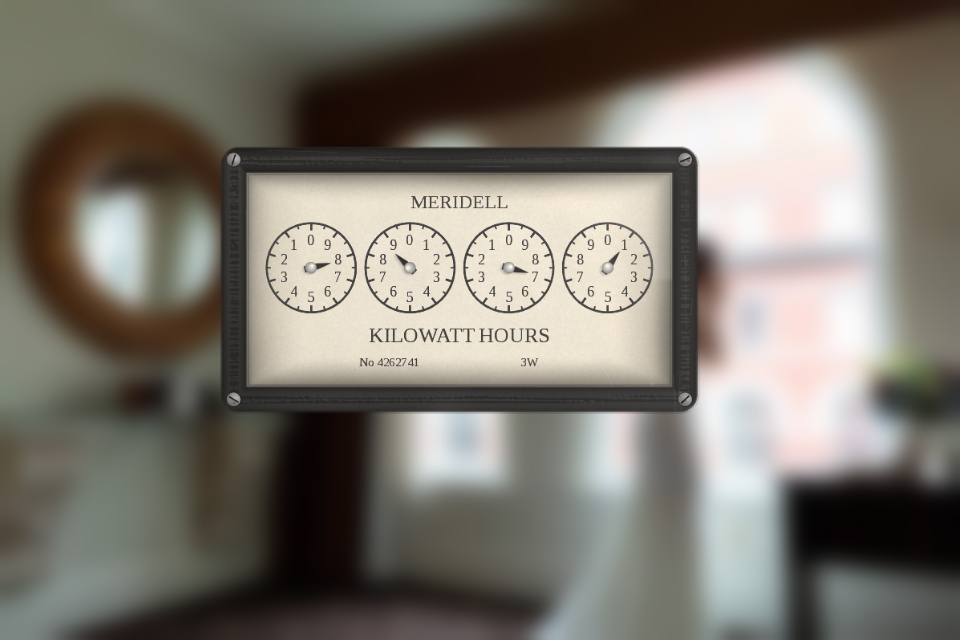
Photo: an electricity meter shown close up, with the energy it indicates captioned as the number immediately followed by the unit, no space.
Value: 7871kWh
